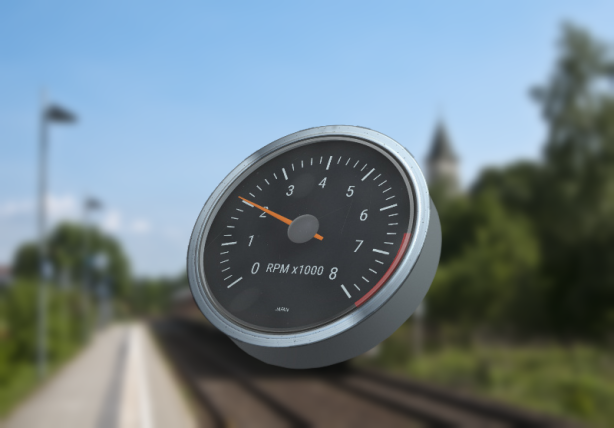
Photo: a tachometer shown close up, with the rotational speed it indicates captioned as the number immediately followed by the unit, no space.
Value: 2000rpm
